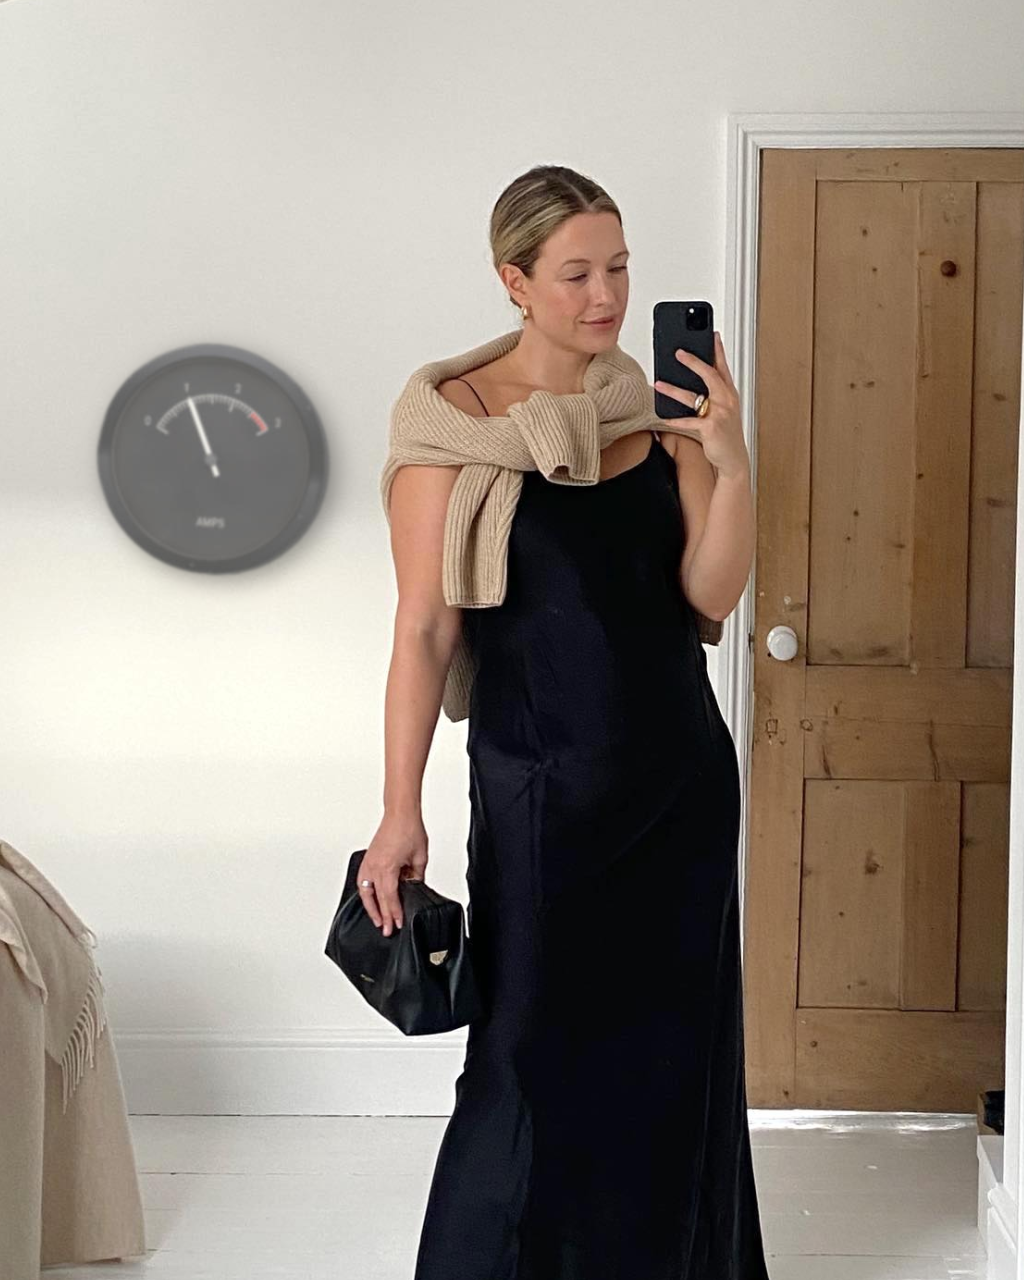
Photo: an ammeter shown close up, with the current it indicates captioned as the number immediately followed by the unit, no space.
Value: 1A
